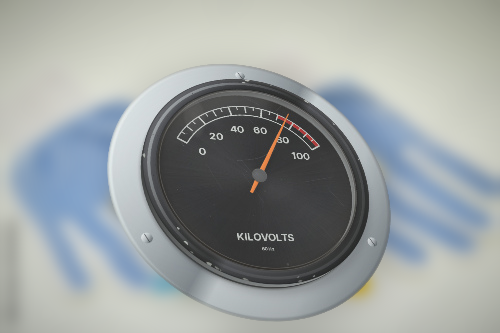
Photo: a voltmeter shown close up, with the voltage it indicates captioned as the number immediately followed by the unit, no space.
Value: 75kV
